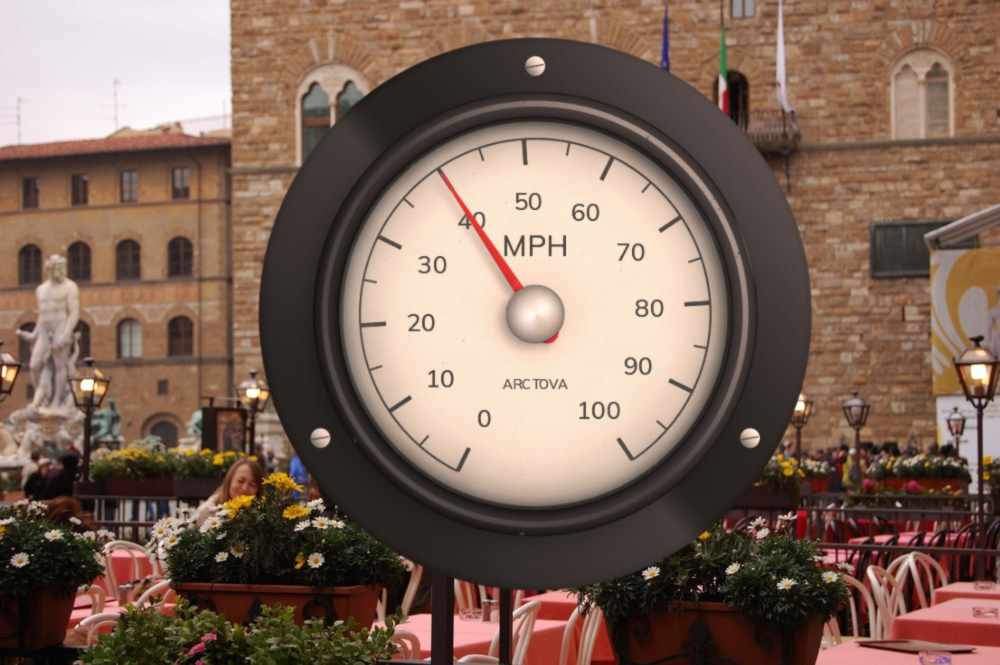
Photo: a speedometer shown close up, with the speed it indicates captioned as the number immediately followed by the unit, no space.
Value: 40mph
